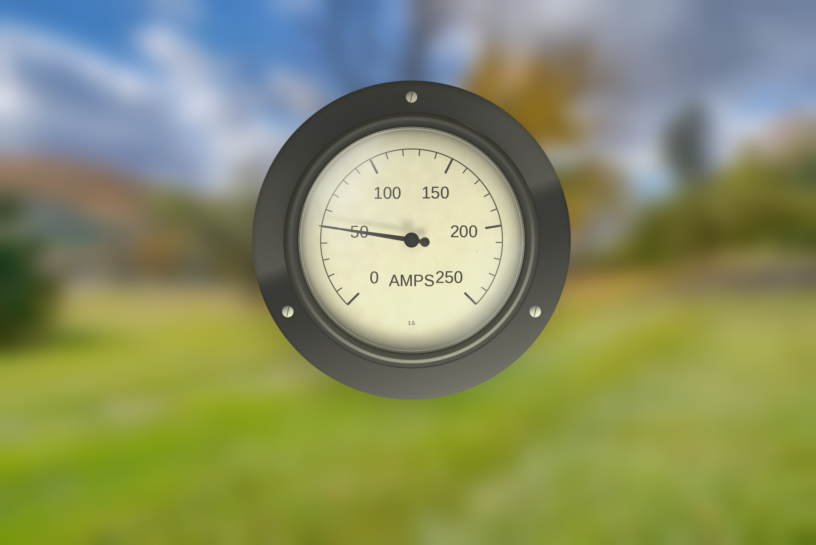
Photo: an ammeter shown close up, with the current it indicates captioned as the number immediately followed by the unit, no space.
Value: 50A
